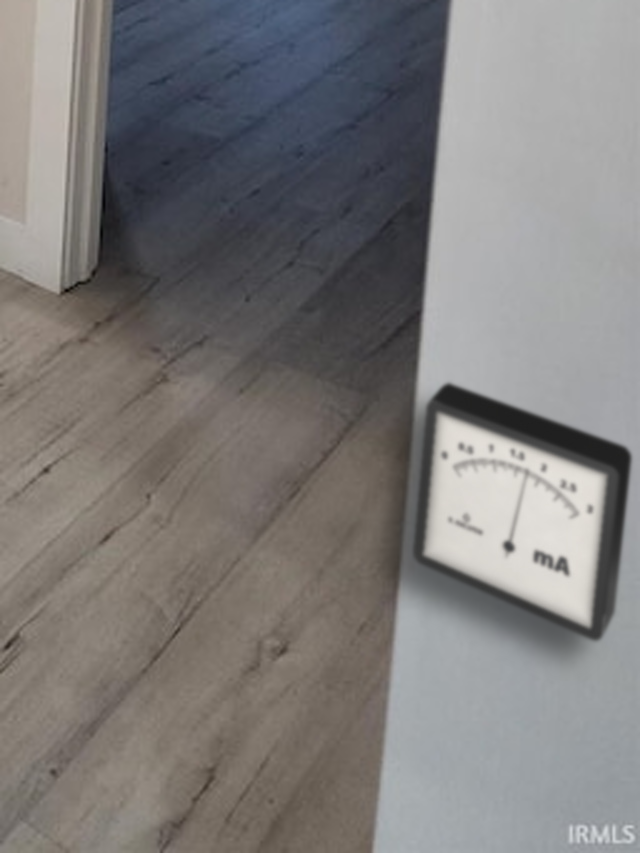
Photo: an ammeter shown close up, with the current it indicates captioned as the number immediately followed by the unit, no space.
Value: 1.75mA
